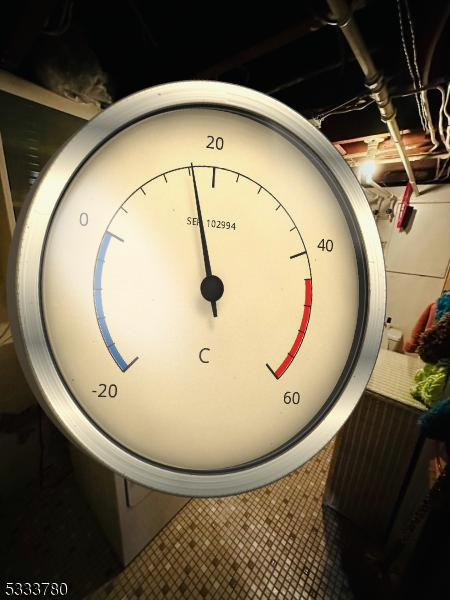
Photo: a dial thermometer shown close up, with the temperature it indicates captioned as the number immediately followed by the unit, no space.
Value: 16°C
